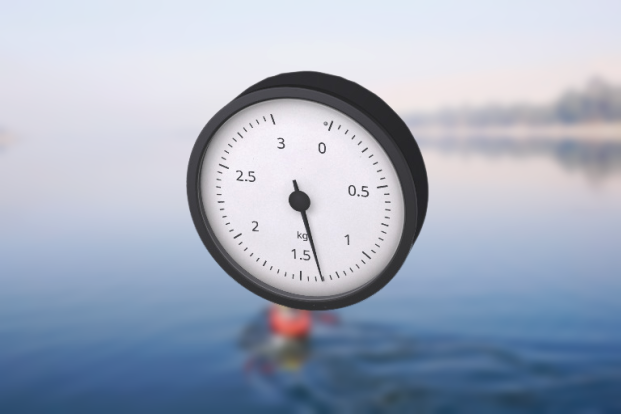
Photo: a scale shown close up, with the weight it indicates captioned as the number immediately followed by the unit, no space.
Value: 1.35kg
